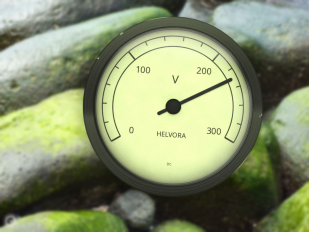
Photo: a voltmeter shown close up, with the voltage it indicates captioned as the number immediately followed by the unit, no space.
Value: 230V
